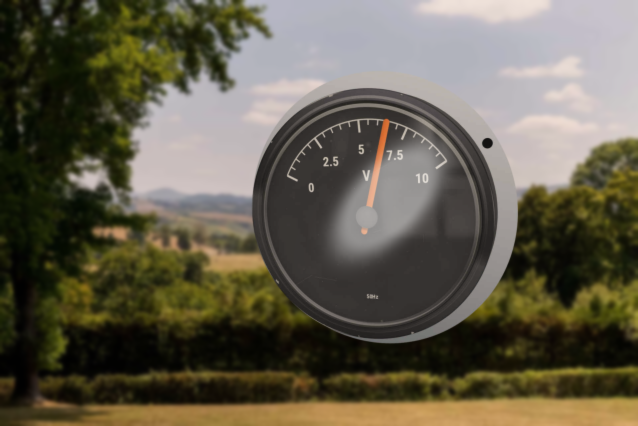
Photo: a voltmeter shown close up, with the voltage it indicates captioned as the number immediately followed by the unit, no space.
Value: 6.5V
